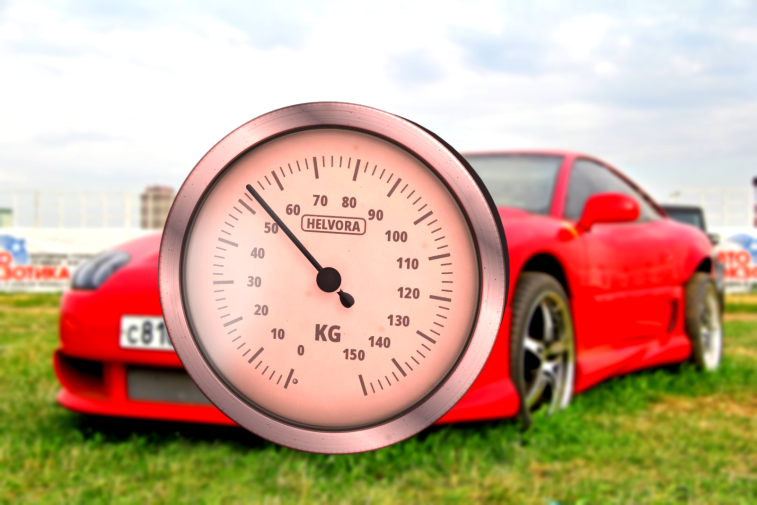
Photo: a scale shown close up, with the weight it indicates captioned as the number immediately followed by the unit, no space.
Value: 54kg
